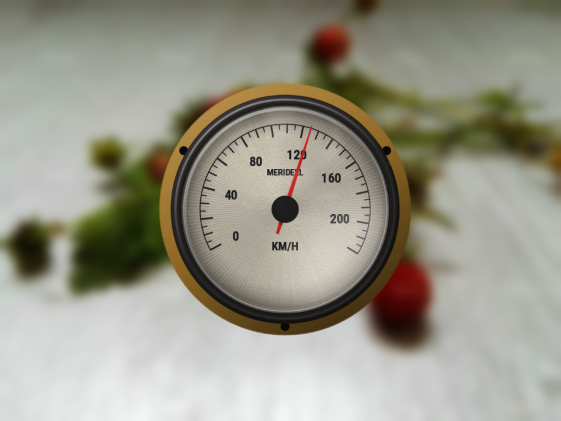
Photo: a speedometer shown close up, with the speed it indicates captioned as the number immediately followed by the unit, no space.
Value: 125km/h
